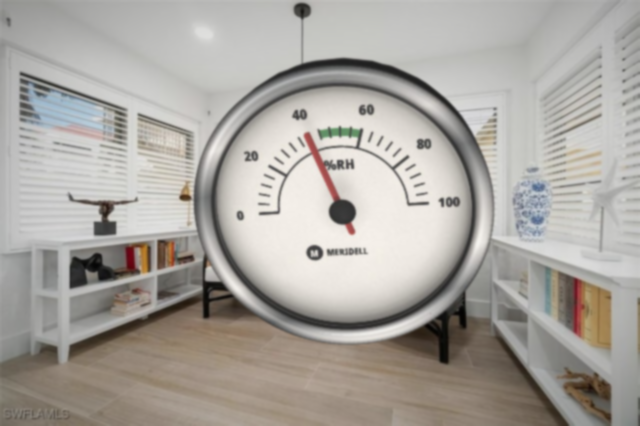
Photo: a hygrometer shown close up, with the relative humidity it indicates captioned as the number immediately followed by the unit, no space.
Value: 40%
